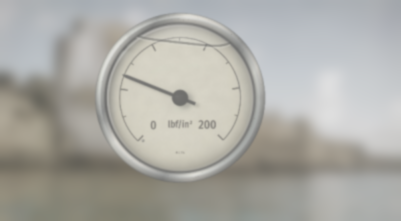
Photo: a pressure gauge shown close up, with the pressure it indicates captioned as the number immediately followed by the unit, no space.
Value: 50psi
